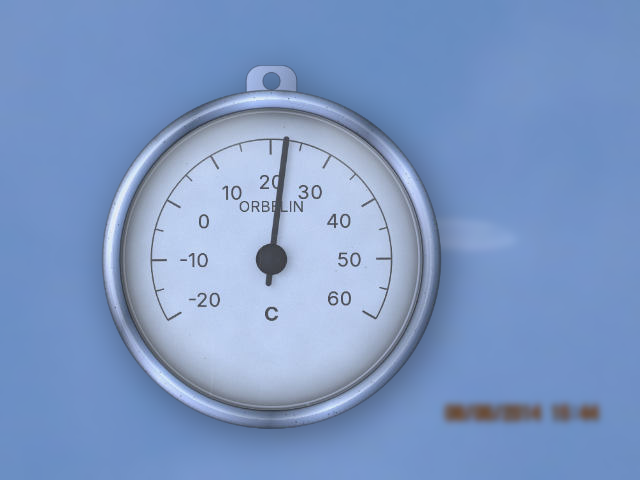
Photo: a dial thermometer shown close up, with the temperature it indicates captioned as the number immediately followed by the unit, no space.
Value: 22.5°C
